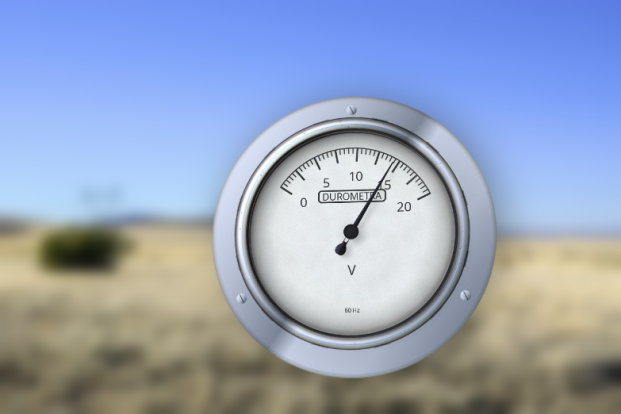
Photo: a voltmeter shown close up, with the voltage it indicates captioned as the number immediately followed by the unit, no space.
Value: 14.5V
